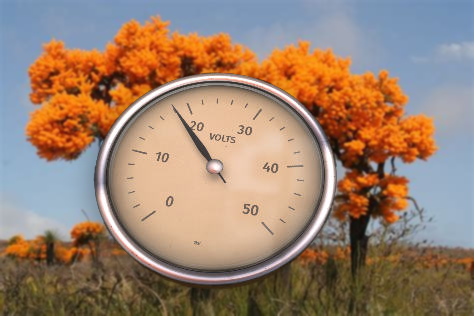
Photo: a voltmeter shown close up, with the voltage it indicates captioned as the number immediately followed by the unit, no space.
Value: 18V
